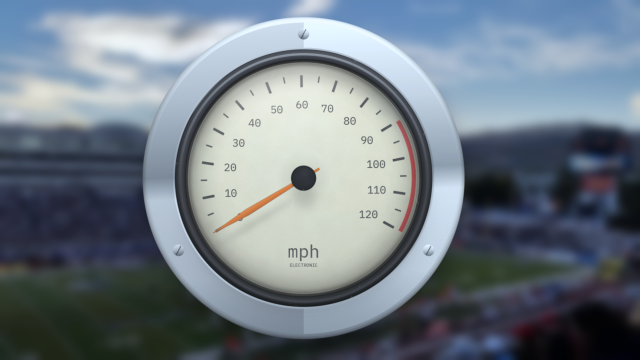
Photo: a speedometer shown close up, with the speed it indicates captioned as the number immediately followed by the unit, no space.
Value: 0mph
